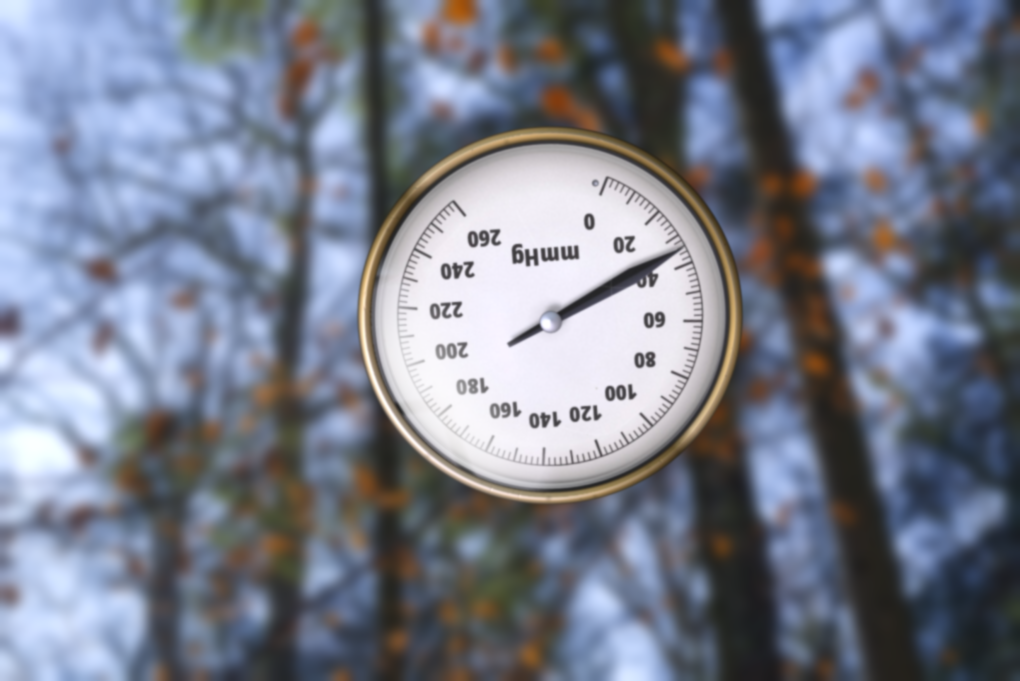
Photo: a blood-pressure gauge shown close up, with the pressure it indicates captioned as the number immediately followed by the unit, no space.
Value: 34mmHg
